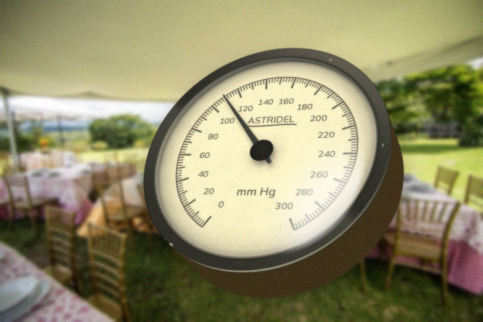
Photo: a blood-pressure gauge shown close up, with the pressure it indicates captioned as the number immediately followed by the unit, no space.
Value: 110mmHg
